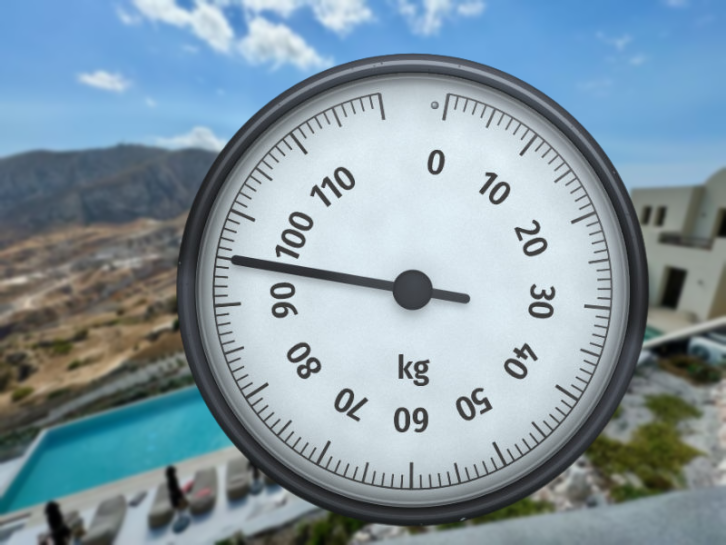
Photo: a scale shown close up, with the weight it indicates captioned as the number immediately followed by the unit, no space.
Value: 95kg
